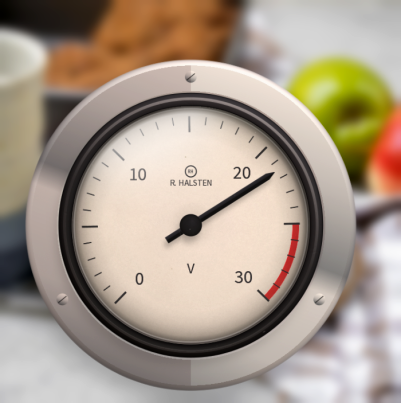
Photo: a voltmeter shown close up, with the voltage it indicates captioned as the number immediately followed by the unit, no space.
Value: 21.5V
